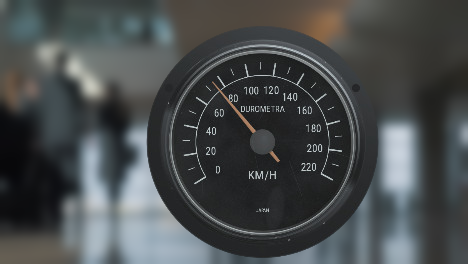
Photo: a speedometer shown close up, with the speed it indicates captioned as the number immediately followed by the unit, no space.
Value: 75km/h
